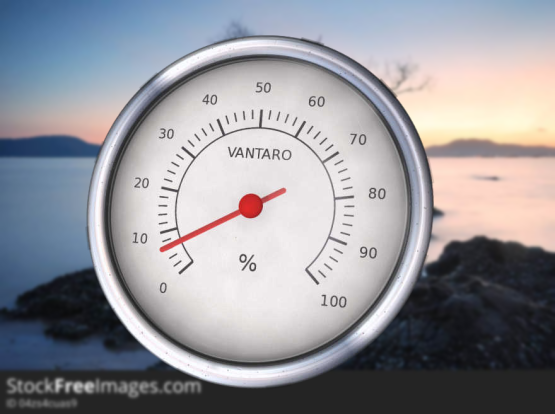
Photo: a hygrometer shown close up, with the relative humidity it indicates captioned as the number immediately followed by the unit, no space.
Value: 6%
